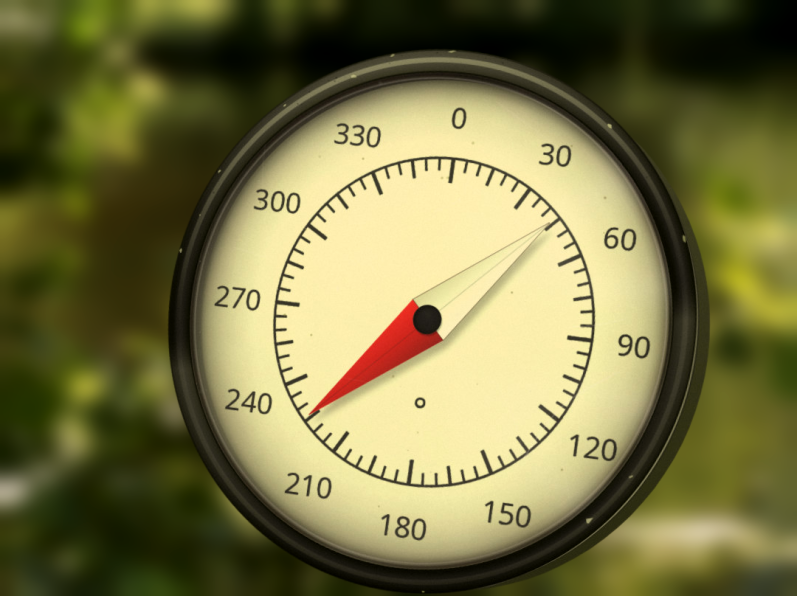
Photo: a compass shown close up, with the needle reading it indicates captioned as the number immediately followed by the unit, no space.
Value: 225°
